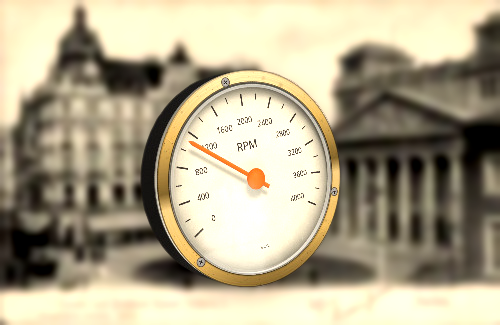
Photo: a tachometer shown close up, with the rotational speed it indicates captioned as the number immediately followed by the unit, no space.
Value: 1100rpm
